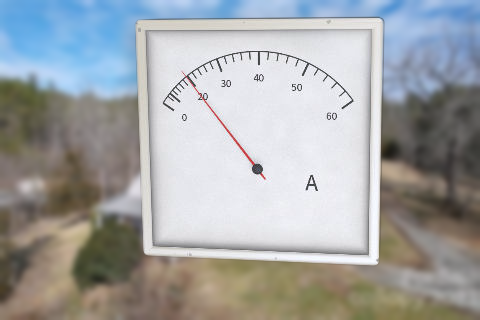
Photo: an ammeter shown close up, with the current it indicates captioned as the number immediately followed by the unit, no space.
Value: 20A
